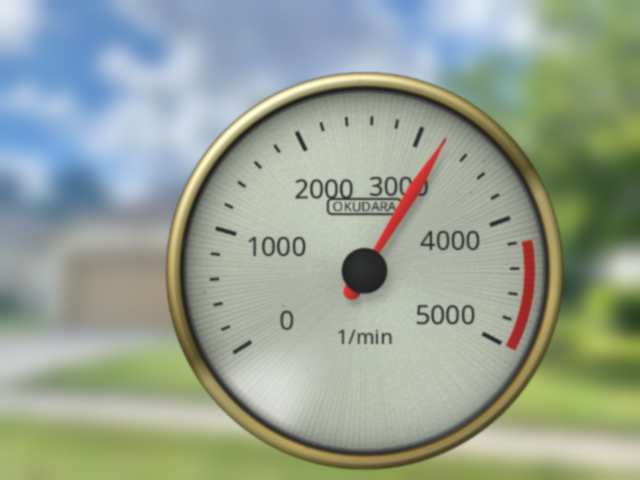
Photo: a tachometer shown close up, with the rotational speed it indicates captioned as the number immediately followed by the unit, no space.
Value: 3200rpm
